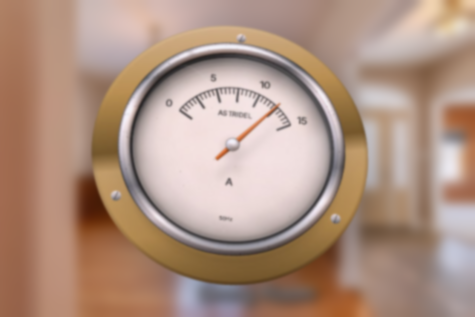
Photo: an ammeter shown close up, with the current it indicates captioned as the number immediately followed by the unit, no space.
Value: 12.5A
